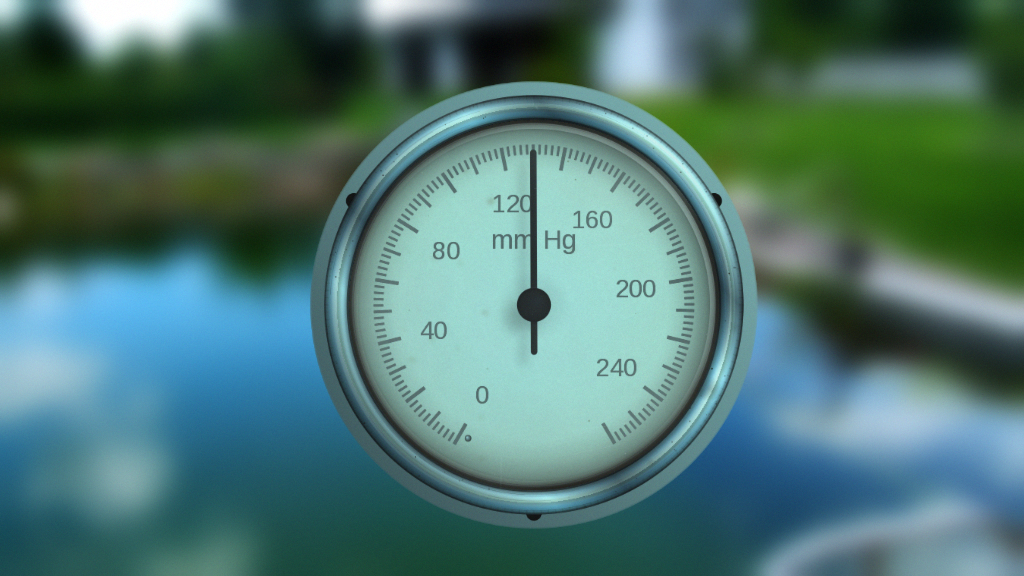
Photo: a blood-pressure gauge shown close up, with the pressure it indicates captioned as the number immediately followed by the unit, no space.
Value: 130mmHg
